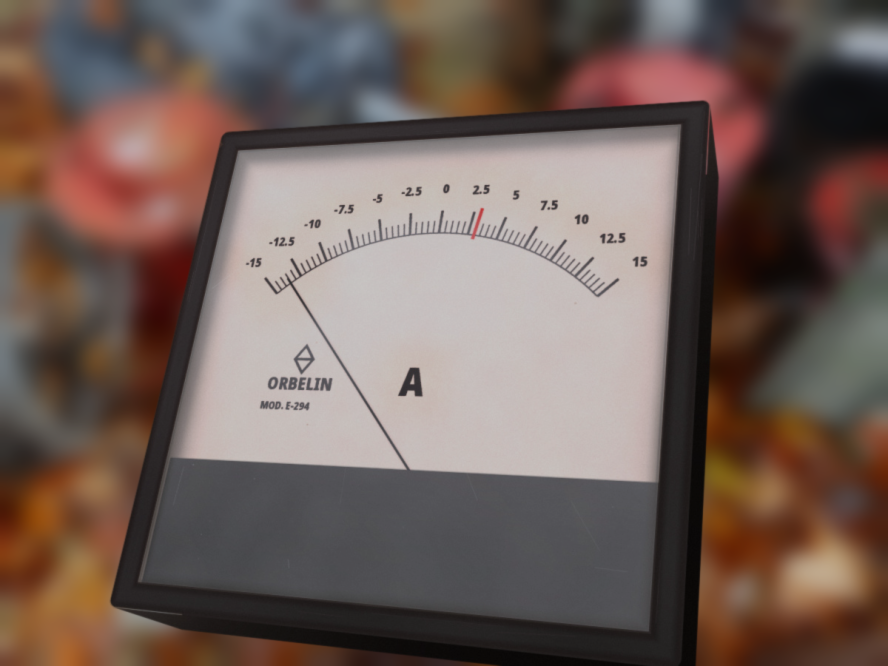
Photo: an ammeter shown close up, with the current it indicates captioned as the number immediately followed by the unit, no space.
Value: -13.5A
